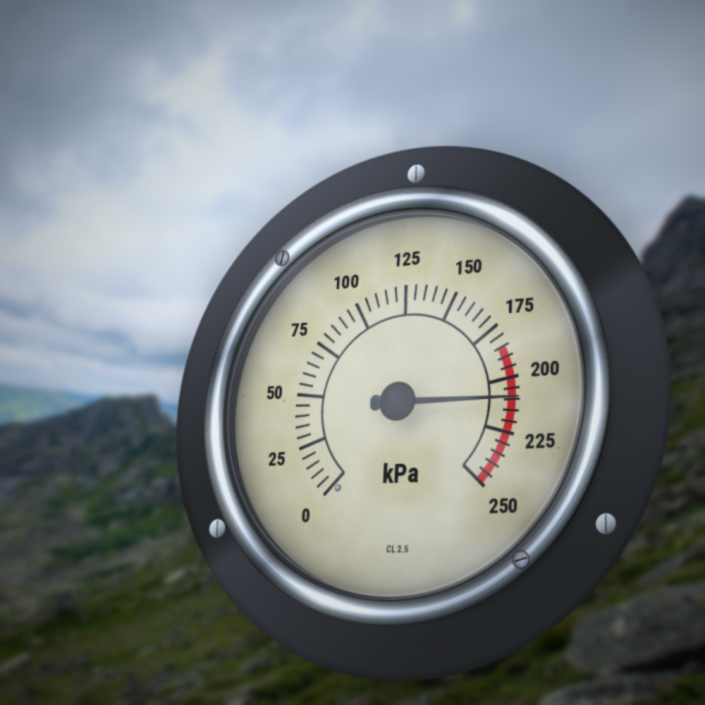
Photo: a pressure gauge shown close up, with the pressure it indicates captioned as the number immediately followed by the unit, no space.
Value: 210kPa
